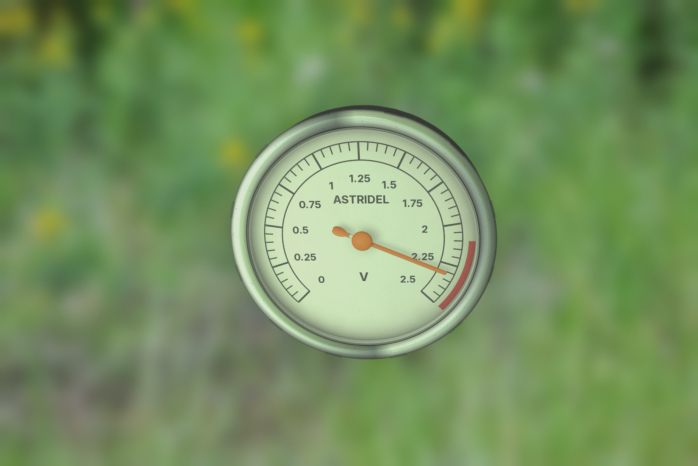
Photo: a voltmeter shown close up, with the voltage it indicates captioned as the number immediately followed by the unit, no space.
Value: 2.3V
